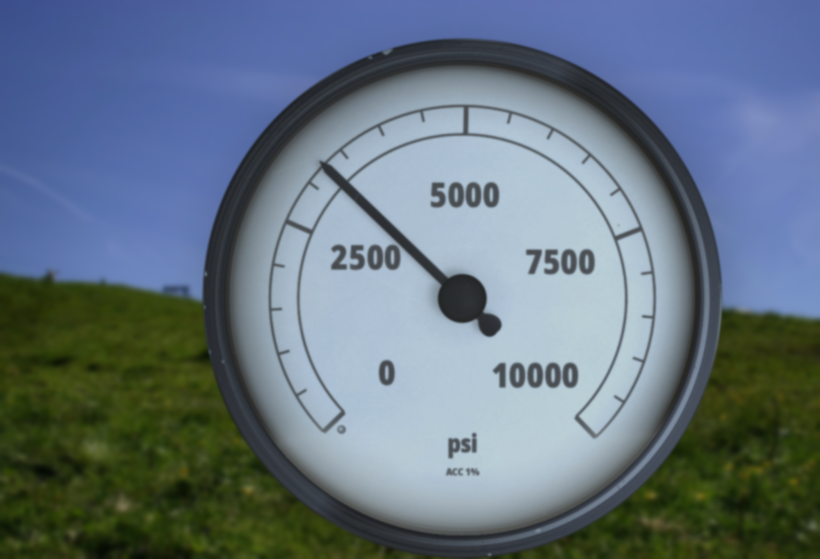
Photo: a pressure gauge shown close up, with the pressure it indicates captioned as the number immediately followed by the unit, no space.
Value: 3250psi
